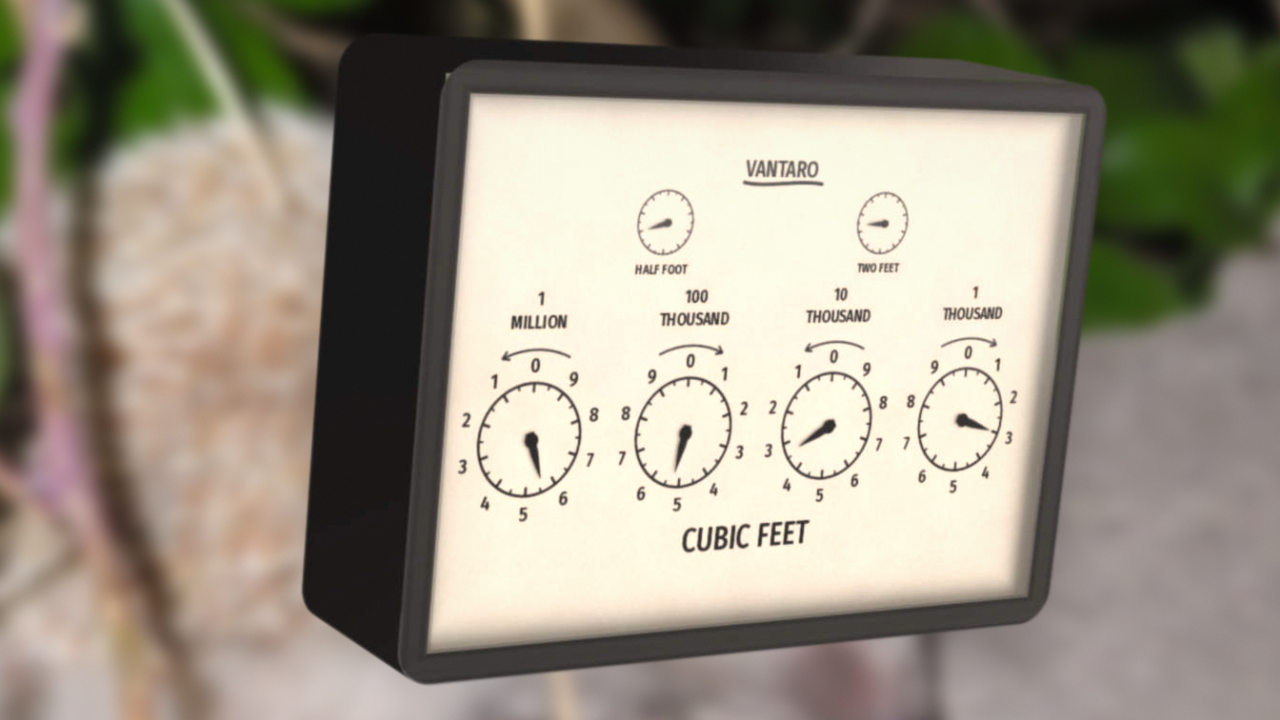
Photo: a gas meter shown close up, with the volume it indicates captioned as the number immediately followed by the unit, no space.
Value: 553300ft³
